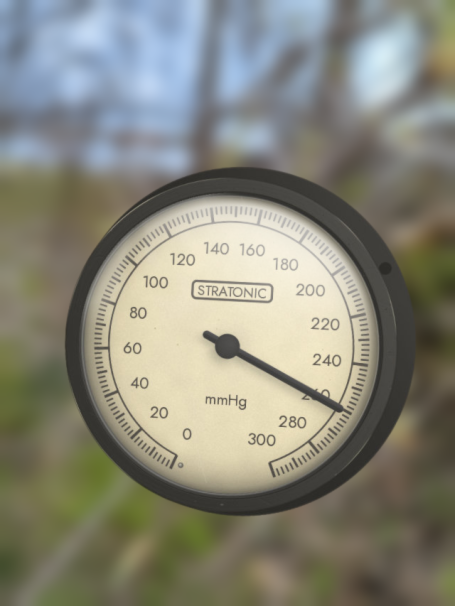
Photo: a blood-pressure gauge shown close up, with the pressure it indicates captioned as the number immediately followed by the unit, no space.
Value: 260mmHg
